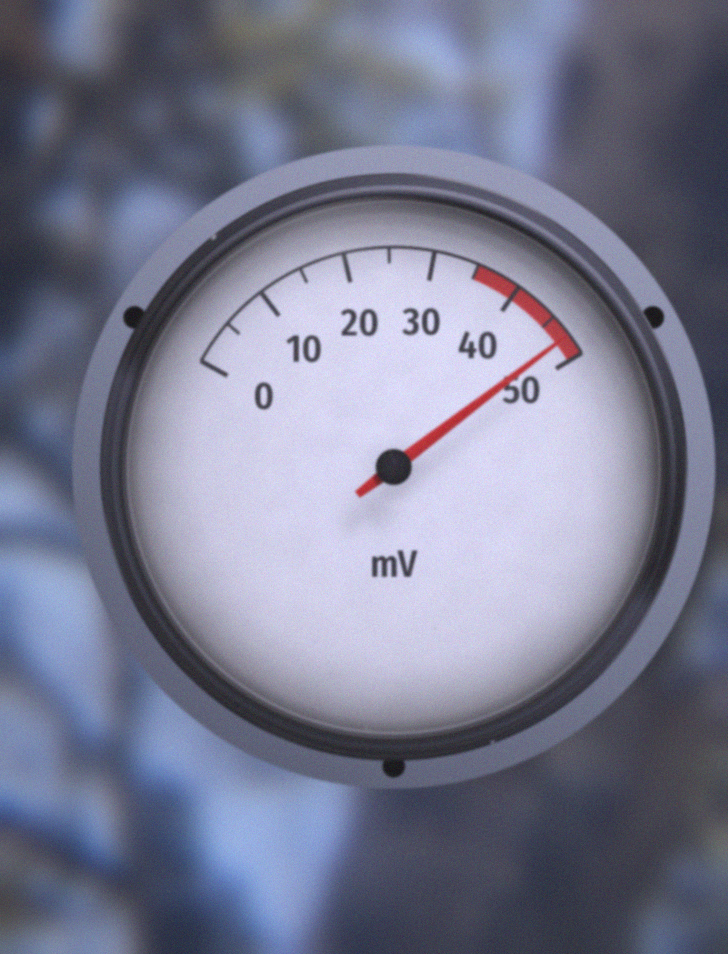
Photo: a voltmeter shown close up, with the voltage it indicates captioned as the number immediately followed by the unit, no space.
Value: 47.5mV
